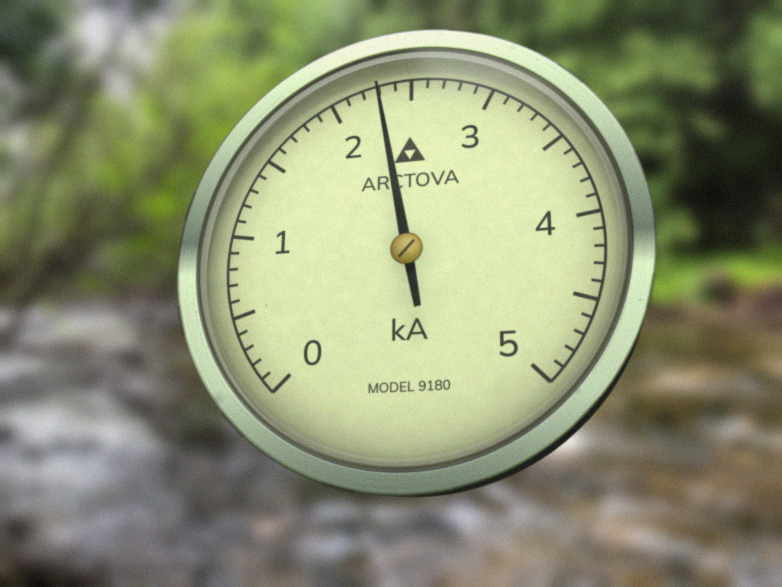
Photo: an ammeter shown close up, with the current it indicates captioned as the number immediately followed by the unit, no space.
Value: 2.3kA
